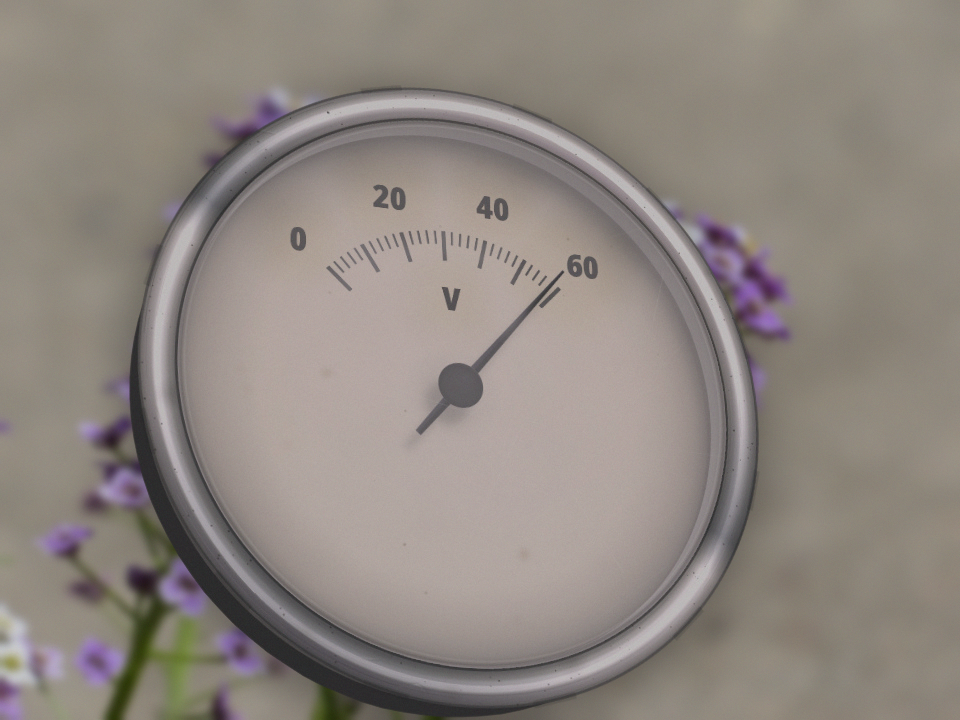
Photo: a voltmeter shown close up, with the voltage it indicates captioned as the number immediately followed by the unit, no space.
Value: 58V
